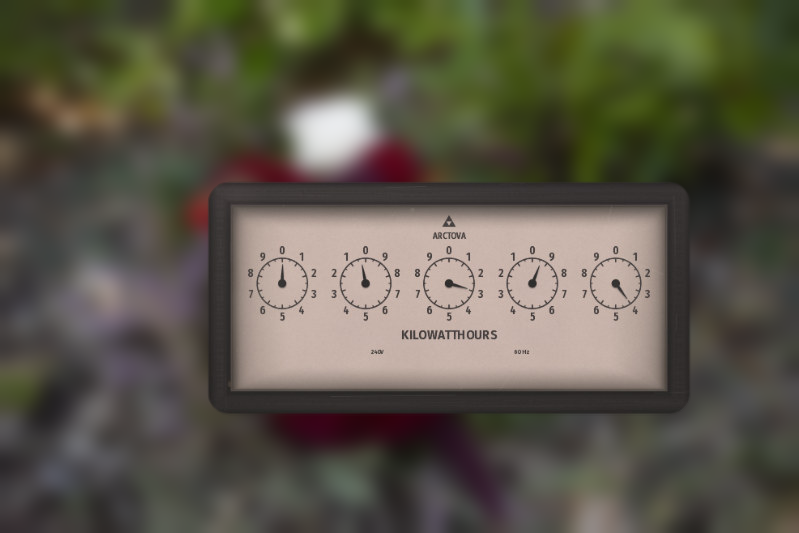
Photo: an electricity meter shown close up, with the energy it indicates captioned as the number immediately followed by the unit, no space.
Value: 294kWh
